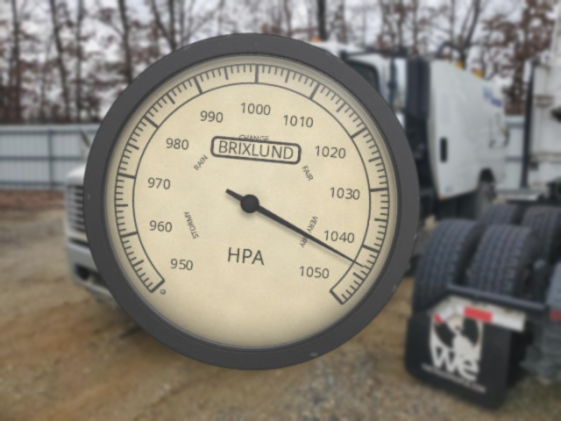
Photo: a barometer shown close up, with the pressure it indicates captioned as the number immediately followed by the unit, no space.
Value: 1043hPa
